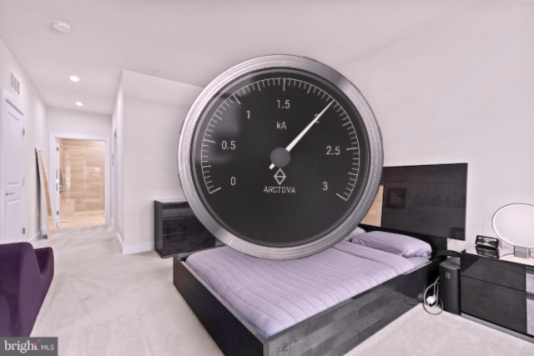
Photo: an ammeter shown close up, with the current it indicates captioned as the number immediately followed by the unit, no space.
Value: 2kA
